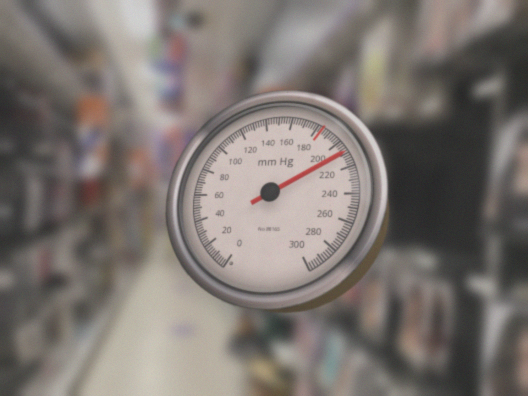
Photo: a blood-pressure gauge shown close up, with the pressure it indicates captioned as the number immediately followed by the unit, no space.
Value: 210mmHg
